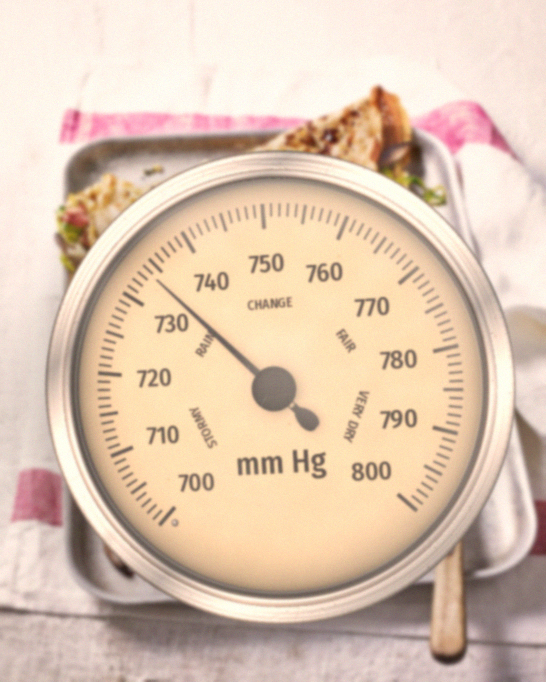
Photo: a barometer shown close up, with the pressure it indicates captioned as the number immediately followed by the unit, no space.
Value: 734mmHg
